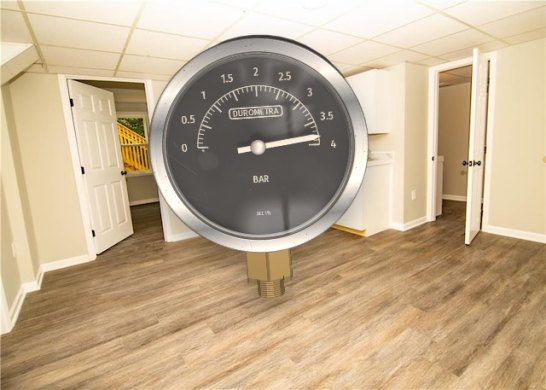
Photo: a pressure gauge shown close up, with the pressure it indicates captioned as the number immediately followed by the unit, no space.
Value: 3.8bar
